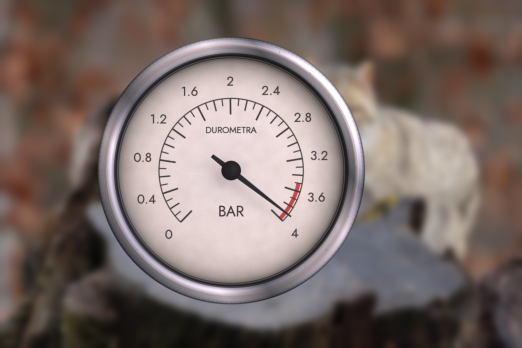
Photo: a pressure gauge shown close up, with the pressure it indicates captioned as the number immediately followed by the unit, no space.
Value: 3.9bar
